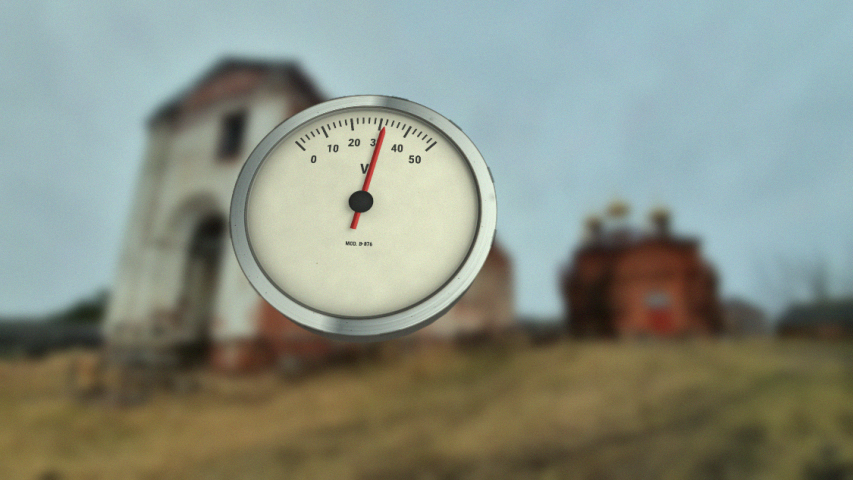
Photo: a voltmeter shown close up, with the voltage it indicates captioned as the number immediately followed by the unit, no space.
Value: 32V
